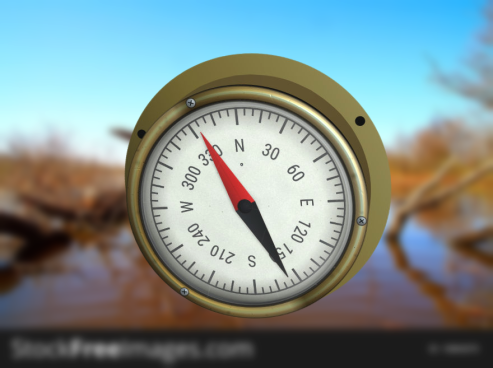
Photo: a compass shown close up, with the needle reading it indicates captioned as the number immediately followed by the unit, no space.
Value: 335°
